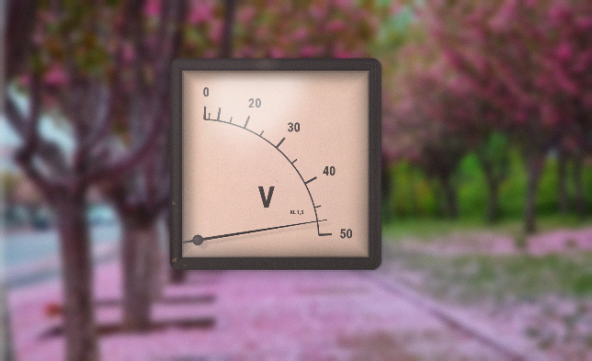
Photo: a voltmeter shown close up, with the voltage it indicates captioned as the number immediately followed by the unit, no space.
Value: 47.5V
